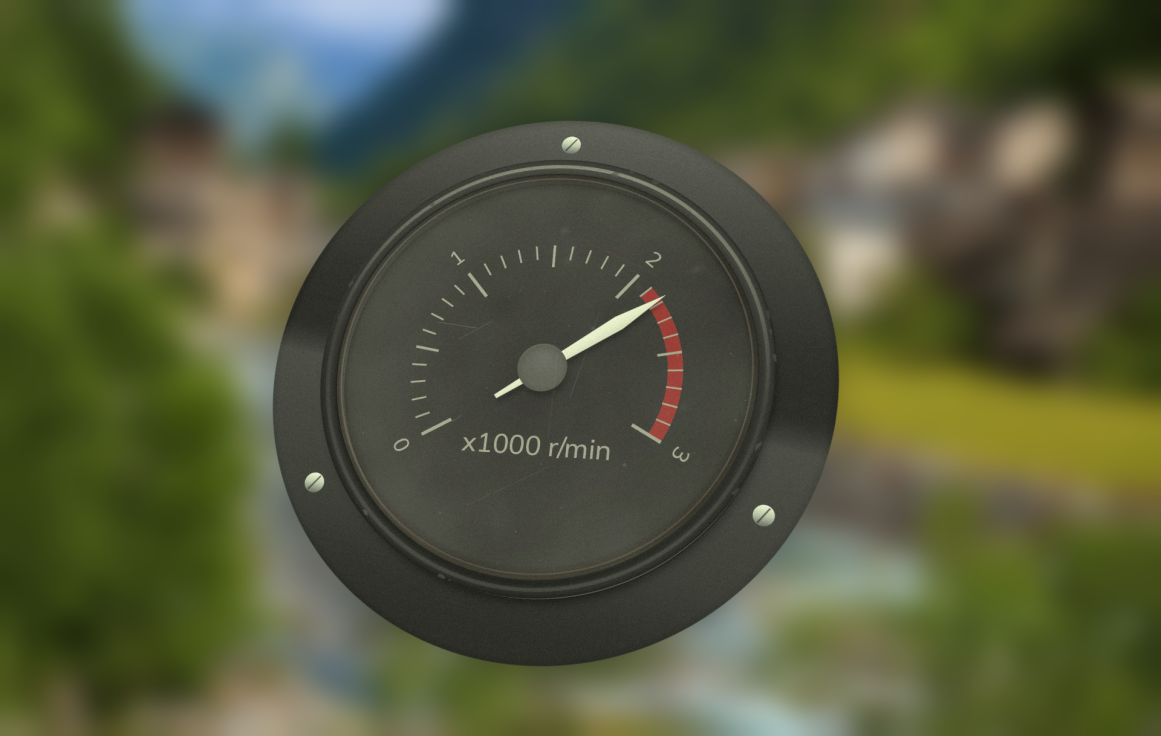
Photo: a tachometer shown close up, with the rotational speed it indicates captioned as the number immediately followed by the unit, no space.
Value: 2200rpm
